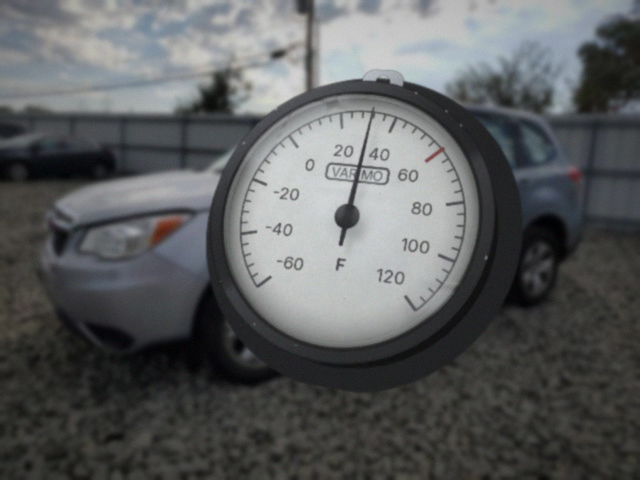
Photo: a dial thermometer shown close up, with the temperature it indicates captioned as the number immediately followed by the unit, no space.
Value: 32°F
